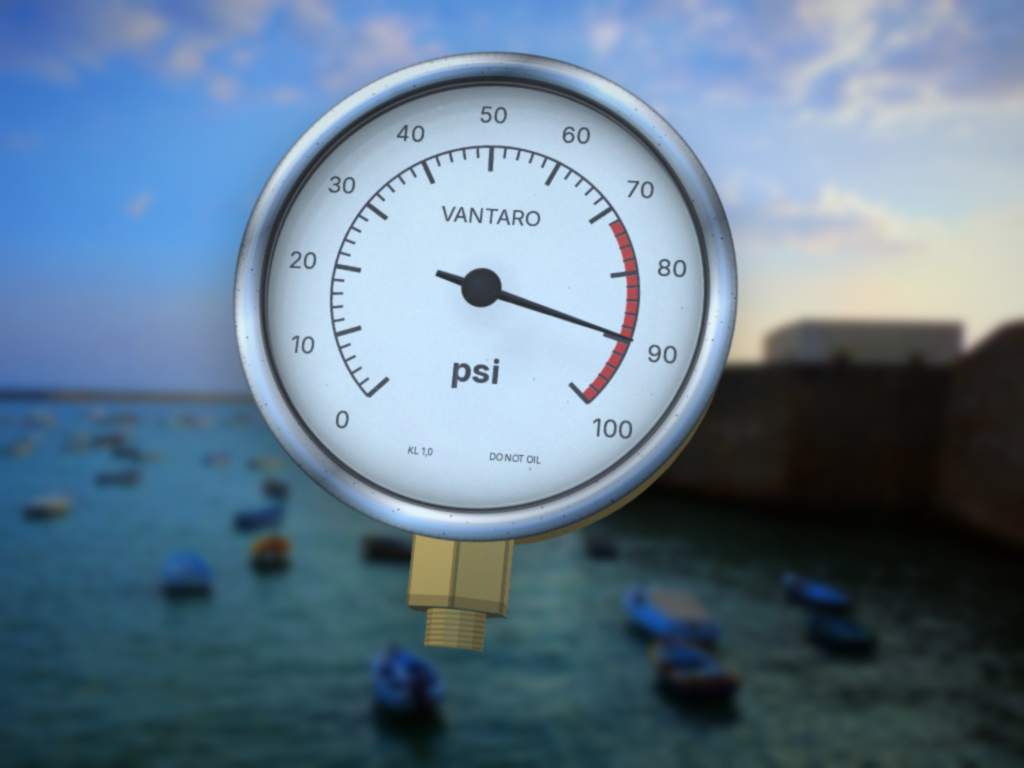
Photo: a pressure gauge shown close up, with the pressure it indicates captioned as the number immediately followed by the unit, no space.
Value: 90psi
